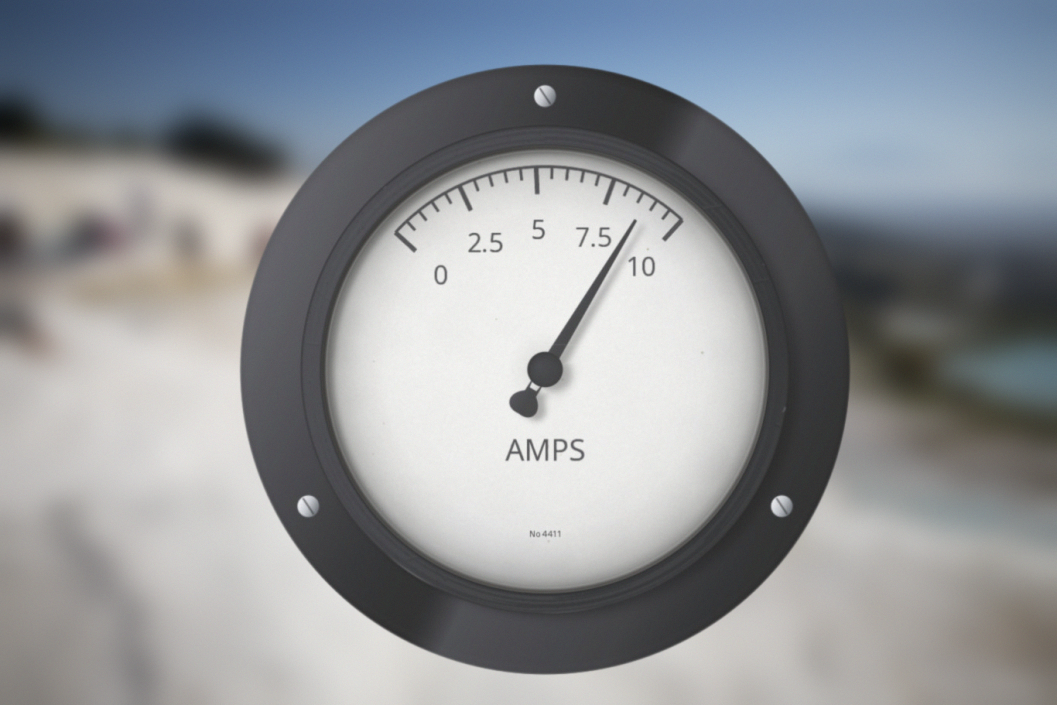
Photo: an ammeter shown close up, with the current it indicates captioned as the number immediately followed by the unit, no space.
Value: 8.75A
